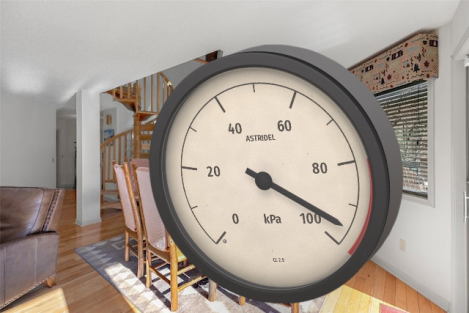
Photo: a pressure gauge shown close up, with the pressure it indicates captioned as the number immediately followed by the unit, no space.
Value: 95kPa
